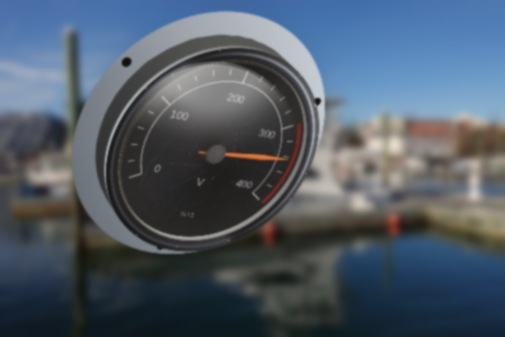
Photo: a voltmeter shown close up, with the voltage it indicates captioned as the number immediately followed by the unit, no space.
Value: 340V
